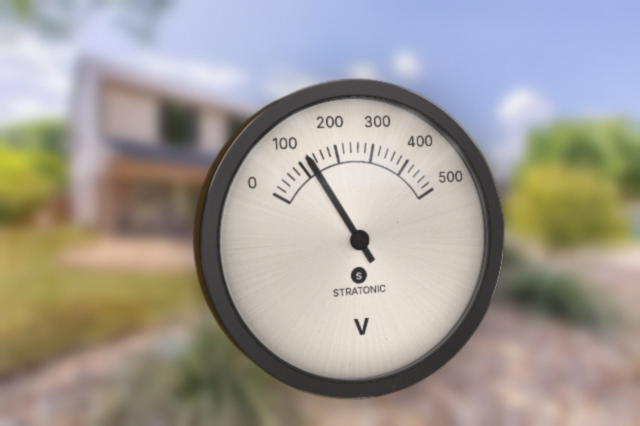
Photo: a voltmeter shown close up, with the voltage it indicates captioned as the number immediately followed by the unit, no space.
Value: 120V
